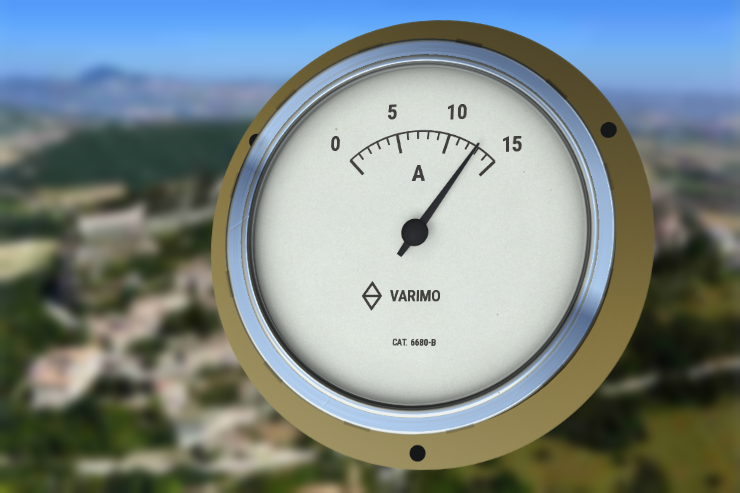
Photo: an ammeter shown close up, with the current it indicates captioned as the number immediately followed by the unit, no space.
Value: 13A
